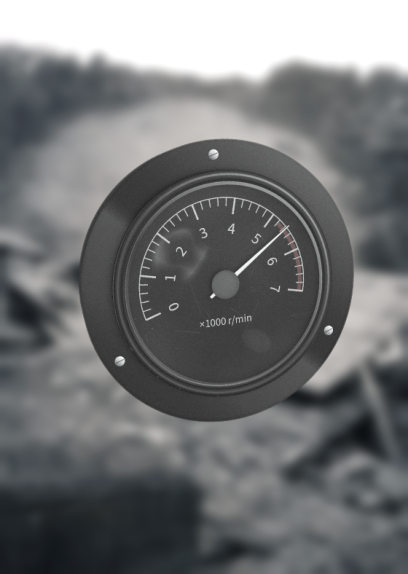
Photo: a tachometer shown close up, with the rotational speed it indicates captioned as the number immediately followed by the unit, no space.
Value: 5400rpm
